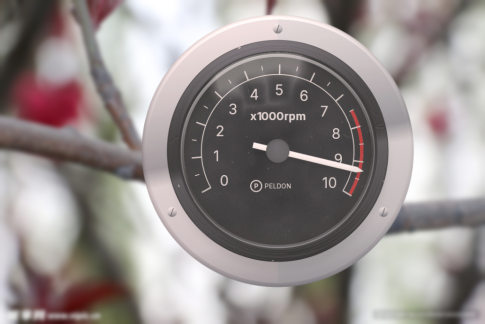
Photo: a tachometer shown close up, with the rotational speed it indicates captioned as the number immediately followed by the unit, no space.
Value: 9250rpm
